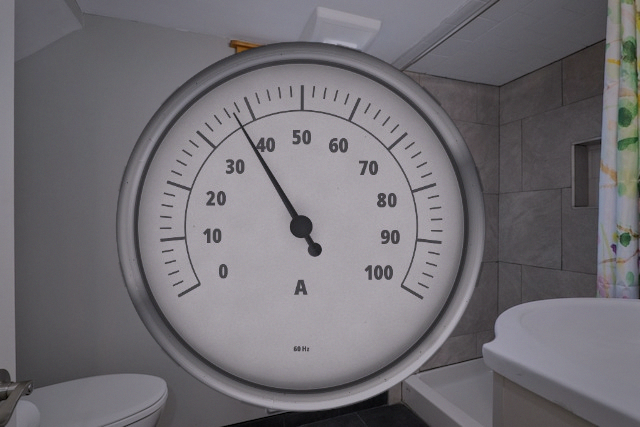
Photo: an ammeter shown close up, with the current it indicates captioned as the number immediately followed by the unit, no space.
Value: 37A
